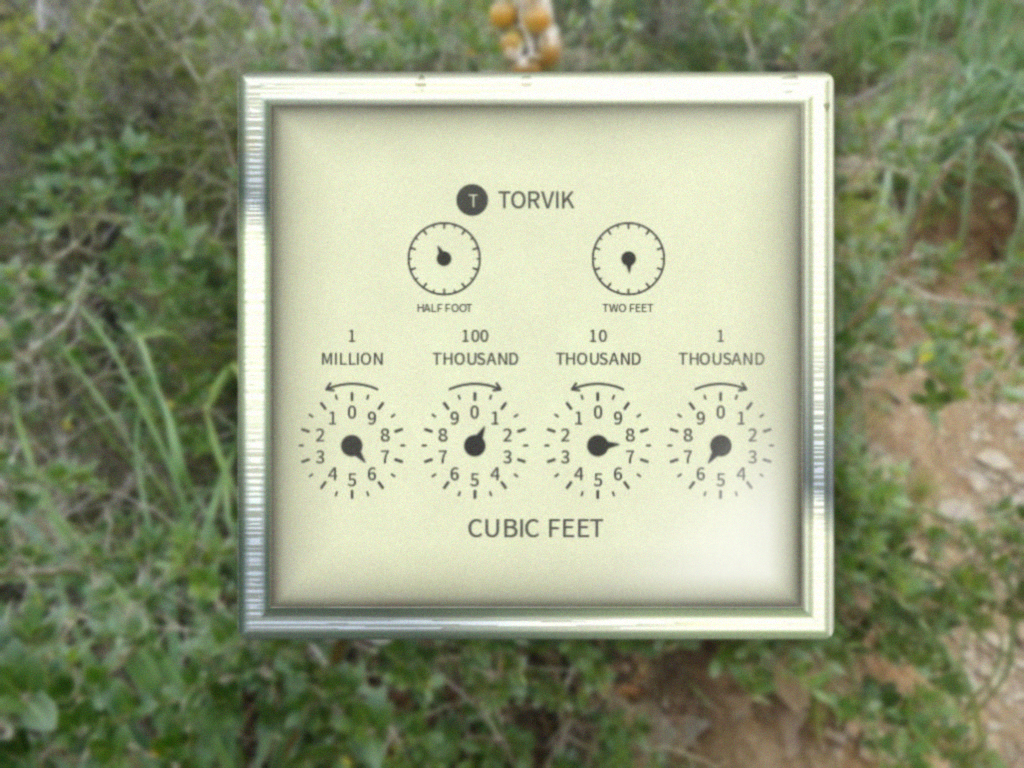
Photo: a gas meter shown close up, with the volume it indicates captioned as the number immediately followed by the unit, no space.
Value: 607600ft³
